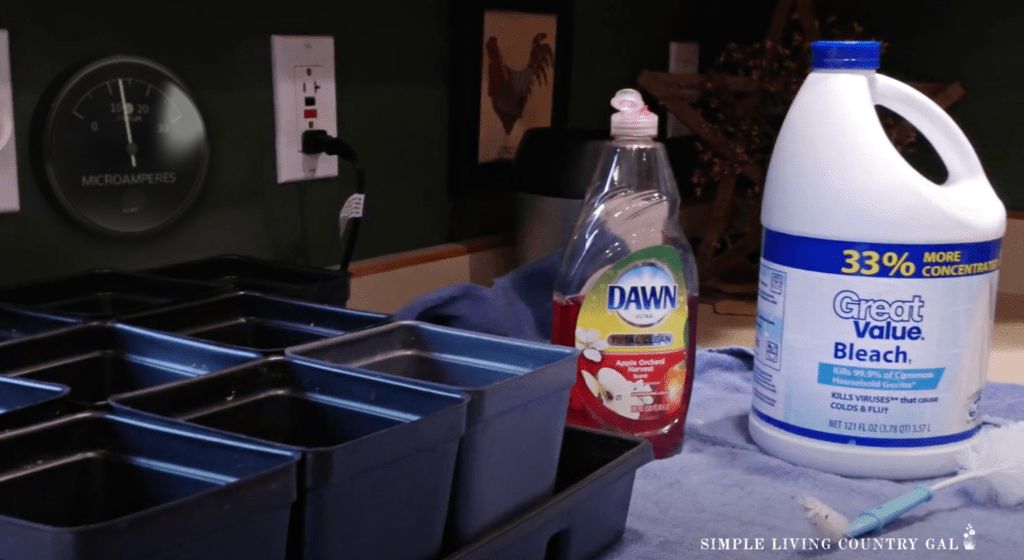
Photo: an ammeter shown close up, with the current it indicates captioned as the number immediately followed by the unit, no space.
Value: 12.5µA
